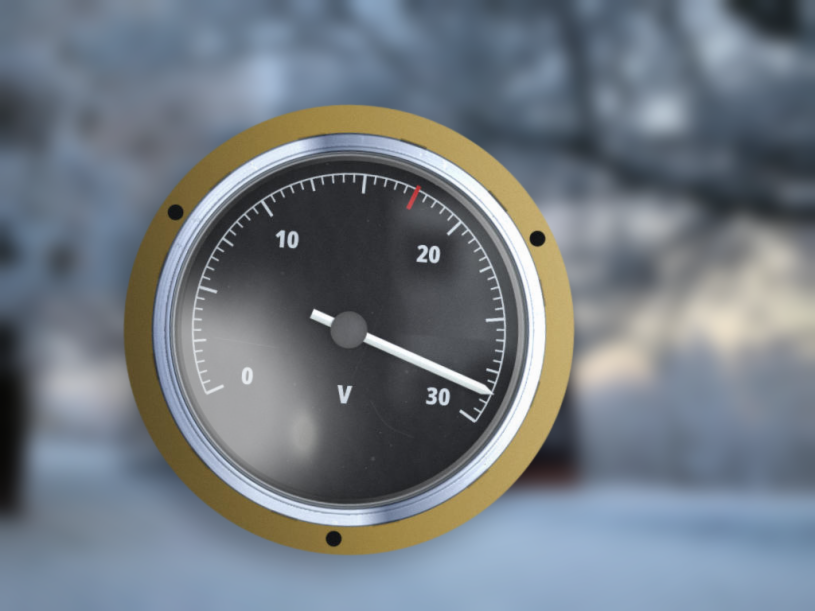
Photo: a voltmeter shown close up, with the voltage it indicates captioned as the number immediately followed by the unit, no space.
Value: 28.5V
